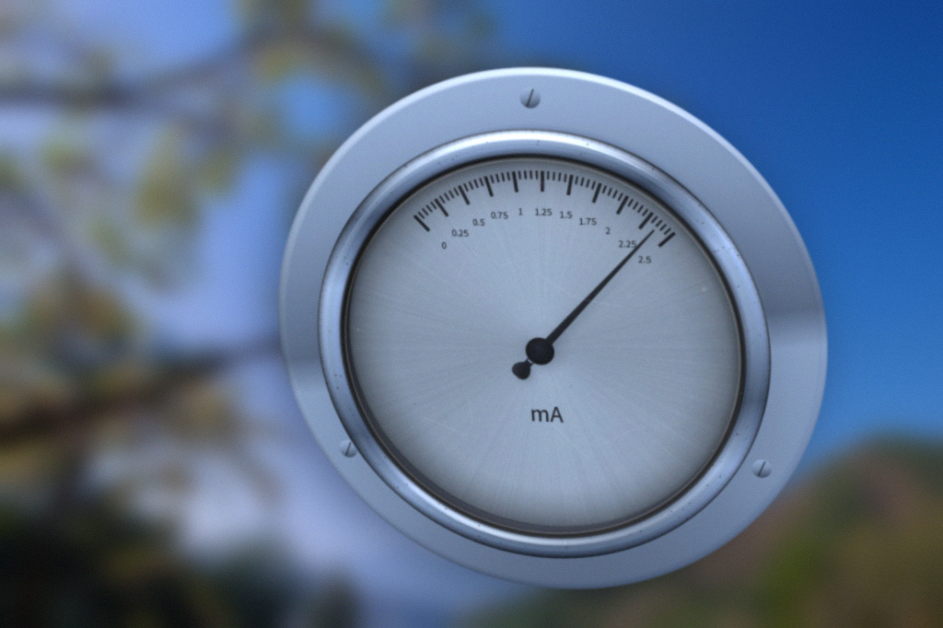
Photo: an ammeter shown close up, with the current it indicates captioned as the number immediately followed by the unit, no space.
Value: 2.35mA
